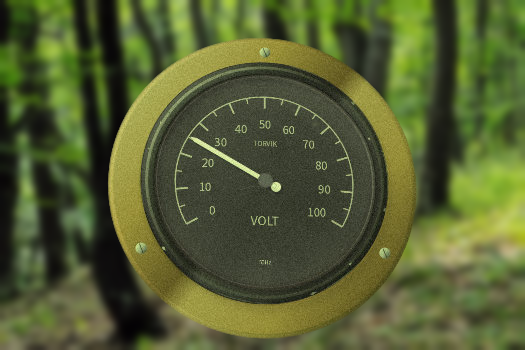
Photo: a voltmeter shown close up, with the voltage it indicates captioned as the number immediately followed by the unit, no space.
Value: 25V
